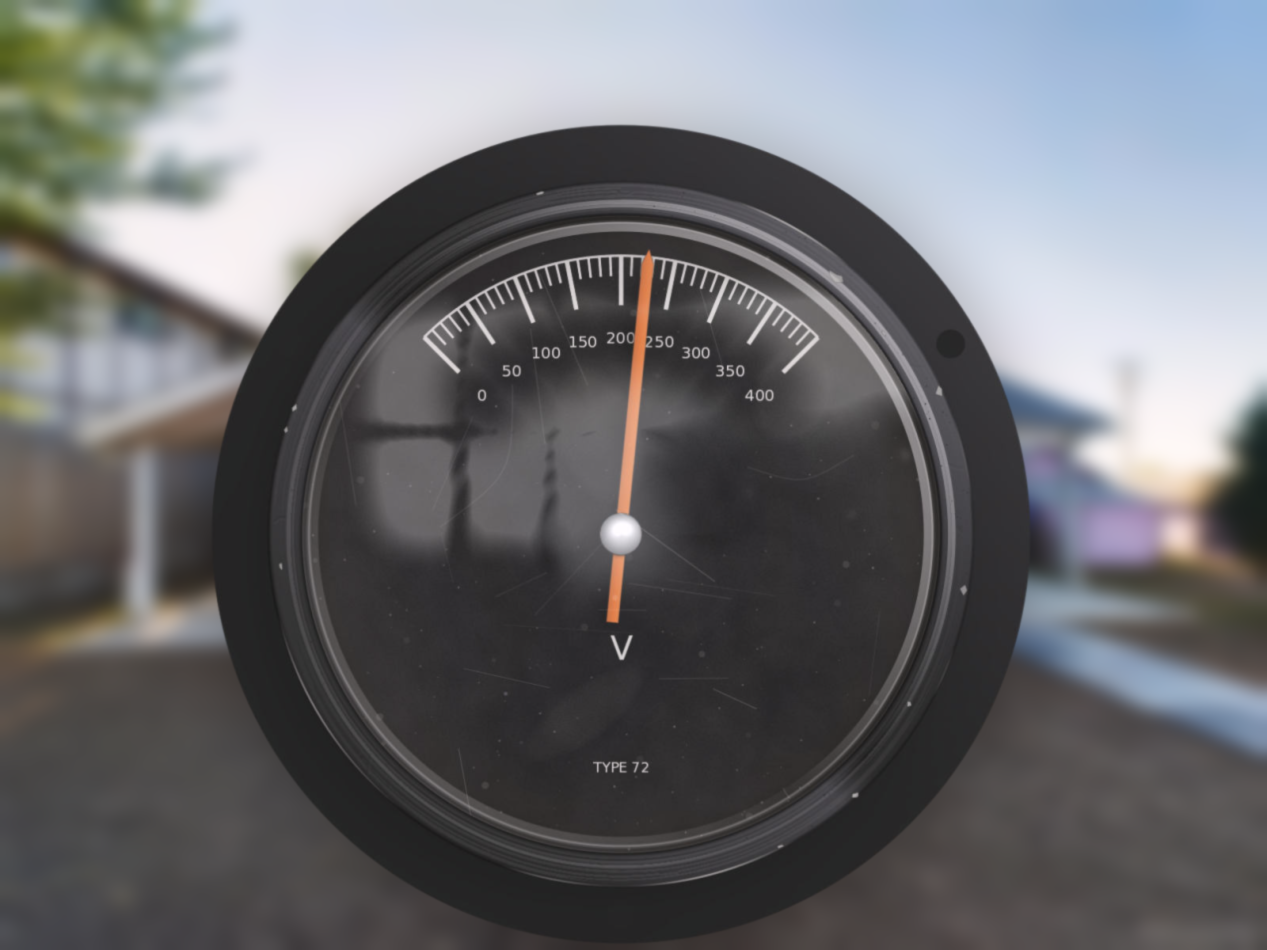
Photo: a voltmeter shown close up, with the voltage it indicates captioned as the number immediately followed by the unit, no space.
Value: 225V
